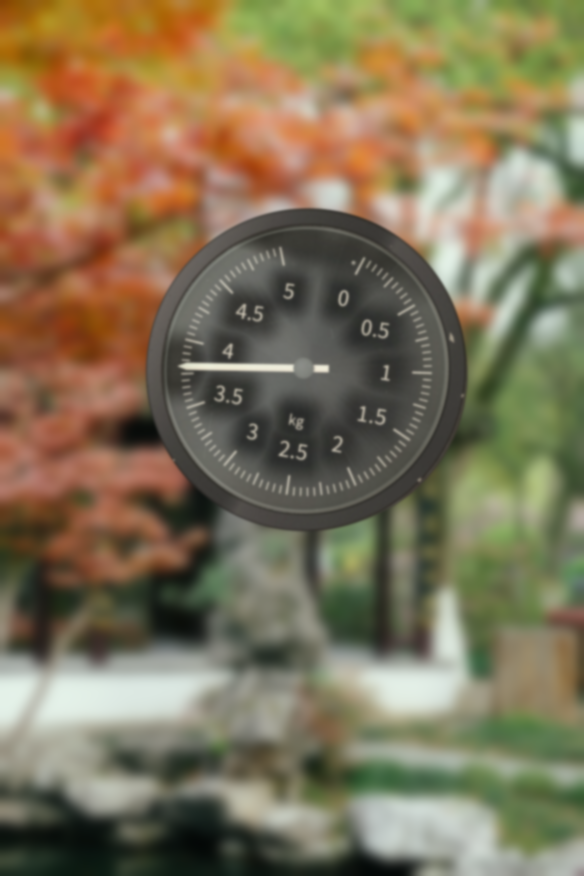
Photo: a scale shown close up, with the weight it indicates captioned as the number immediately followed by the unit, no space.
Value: 3.8kg
